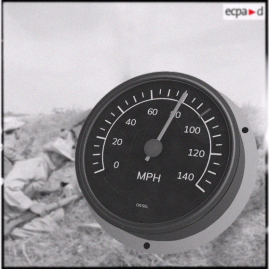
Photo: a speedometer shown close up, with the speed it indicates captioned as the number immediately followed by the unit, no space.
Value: 80mph
